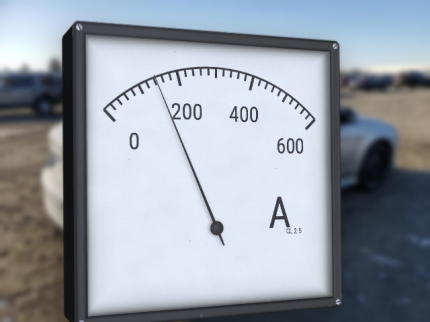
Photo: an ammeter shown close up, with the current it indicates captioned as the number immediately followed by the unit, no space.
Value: 140A
